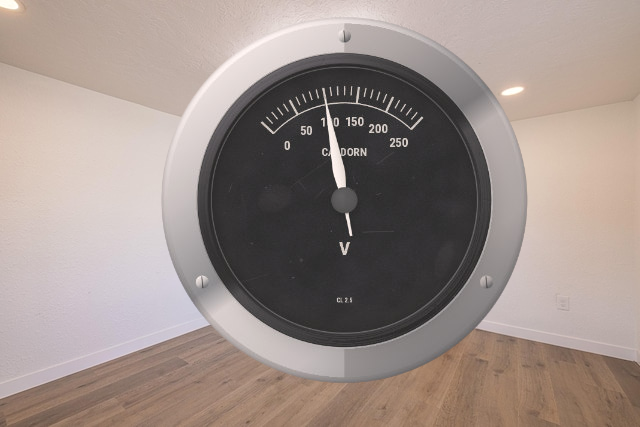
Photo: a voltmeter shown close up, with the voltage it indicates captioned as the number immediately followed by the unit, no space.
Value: 100V
